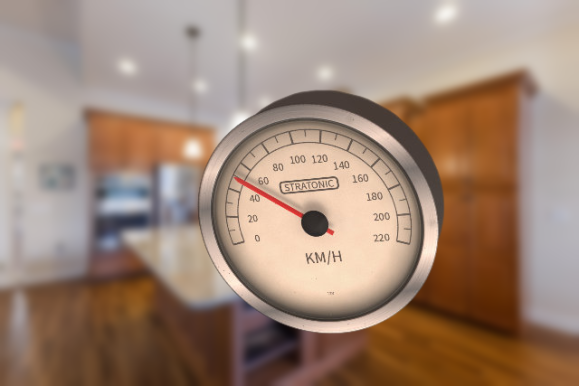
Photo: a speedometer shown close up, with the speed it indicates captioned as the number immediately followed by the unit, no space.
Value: 50km/h
